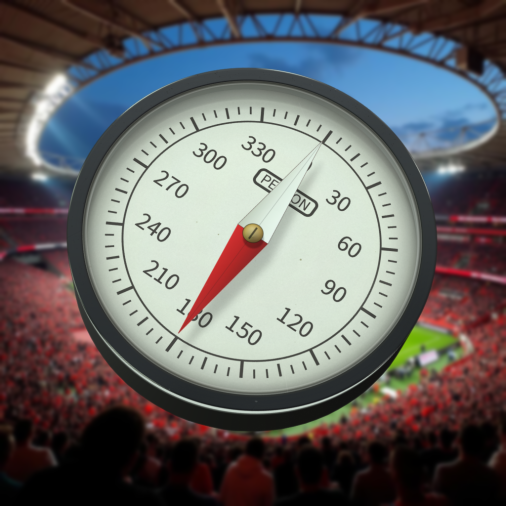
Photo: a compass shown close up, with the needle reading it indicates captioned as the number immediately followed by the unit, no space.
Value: 180°
